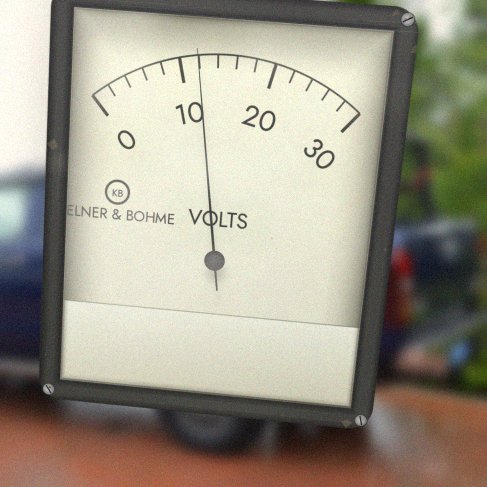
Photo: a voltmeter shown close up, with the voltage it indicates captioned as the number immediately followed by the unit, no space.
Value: 12V
